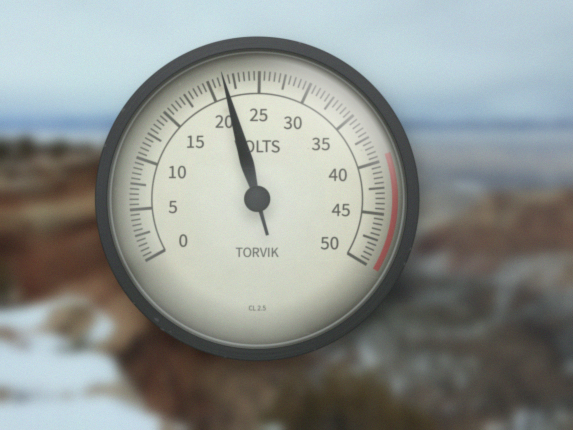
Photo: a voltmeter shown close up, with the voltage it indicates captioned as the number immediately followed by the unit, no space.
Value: 21.5V
